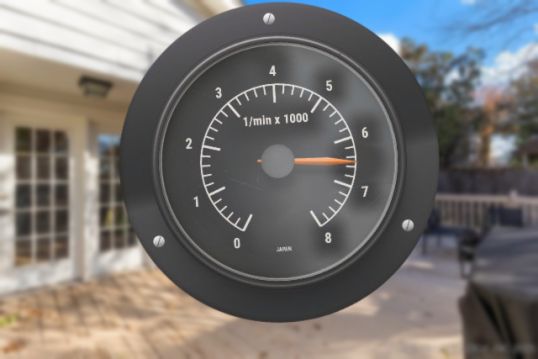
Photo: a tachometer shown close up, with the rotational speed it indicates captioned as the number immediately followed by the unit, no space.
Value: 6500rpm
